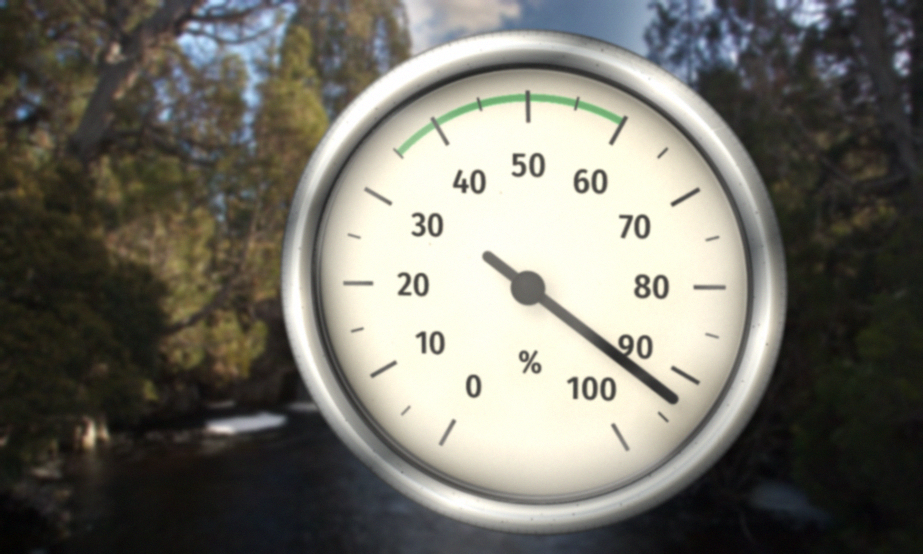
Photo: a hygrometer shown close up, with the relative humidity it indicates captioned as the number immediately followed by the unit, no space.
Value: 92.5%
